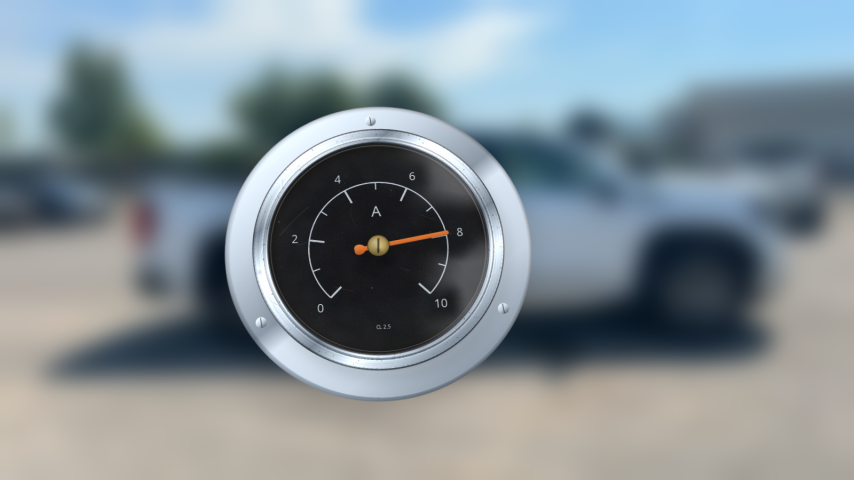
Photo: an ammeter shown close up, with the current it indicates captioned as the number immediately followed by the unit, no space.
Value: 8A
